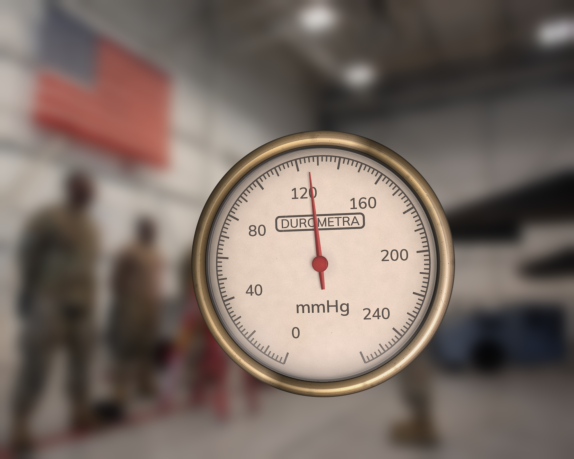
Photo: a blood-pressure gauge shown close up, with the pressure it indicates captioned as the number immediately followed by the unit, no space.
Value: 126mmHg
